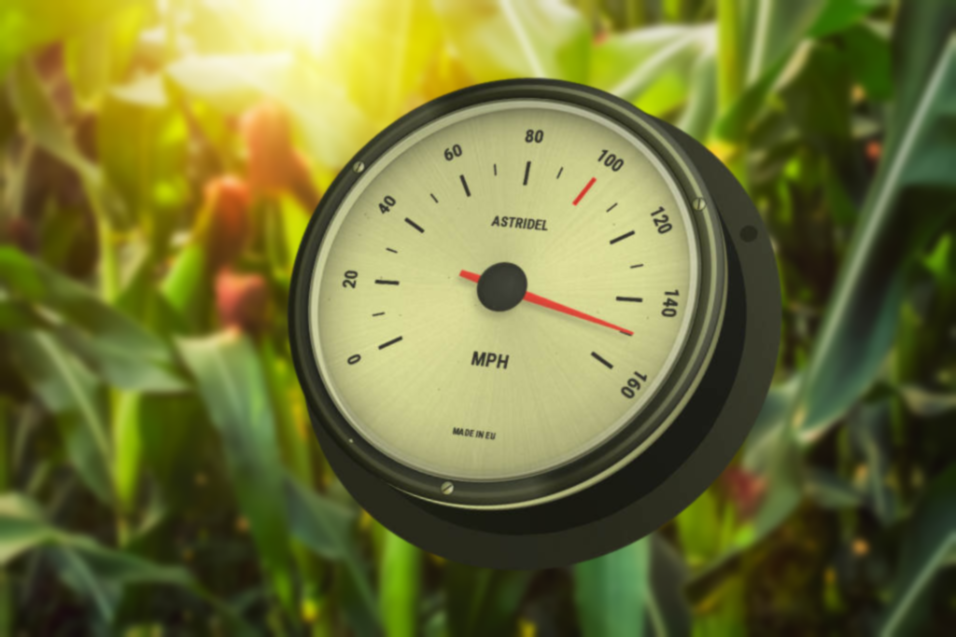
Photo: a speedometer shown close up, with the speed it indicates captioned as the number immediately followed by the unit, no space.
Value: 150mph
